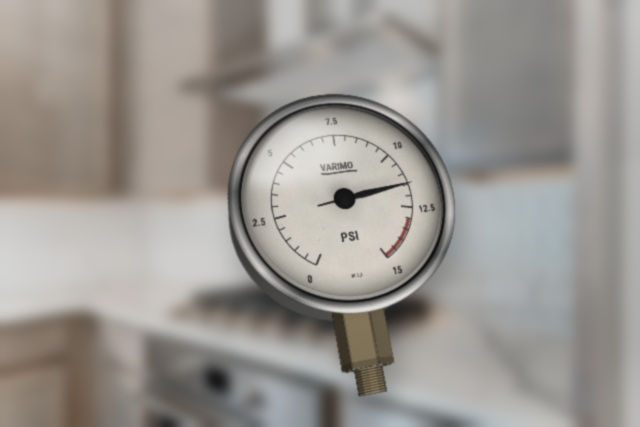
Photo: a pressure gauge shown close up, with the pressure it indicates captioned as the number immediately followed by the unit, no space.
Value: 11.5psi
